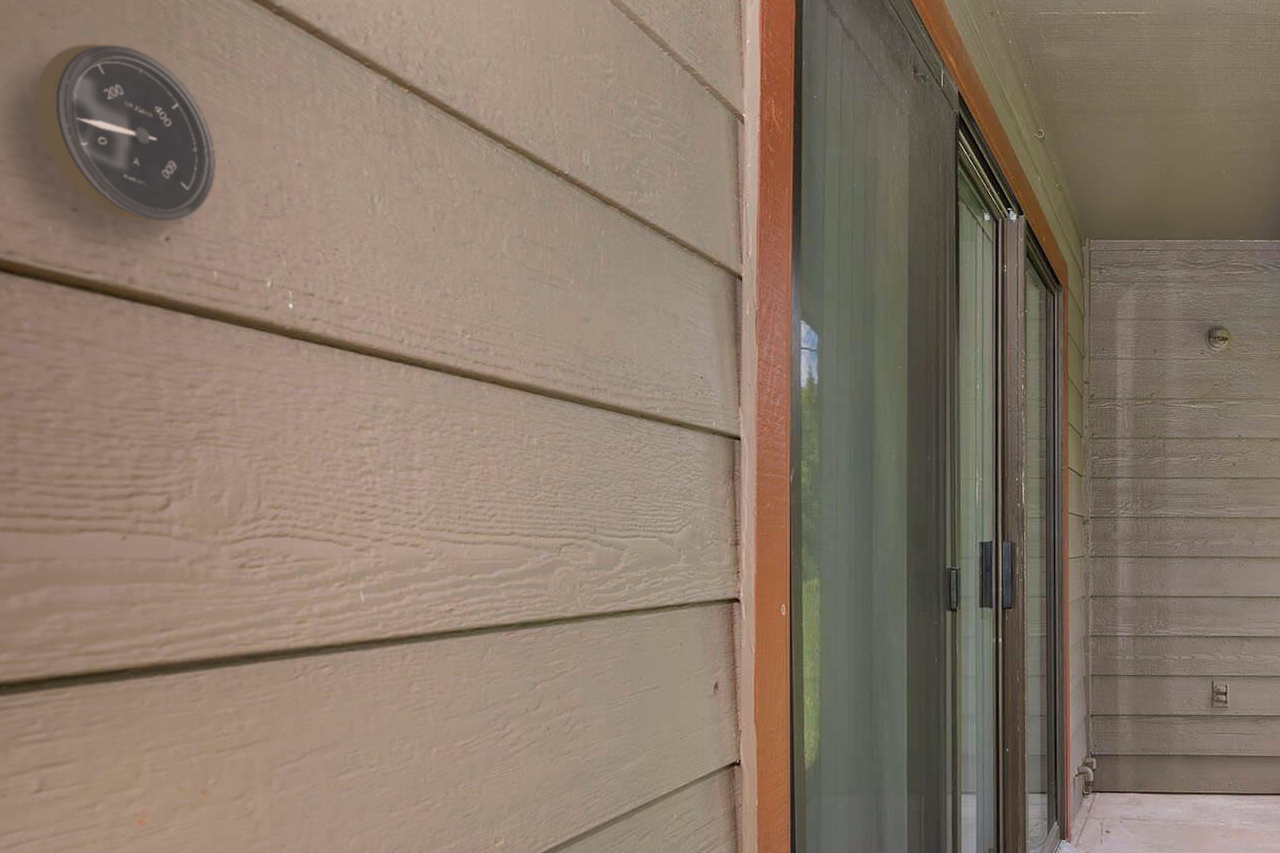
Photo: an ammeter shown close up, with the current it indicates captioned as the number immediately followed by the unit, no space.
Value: 50A
